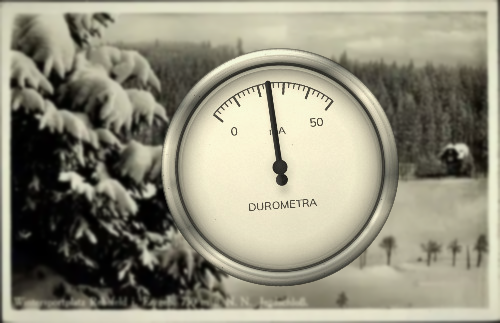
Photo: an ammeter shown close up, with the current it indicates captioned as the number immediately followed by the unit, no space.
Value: 24mA
